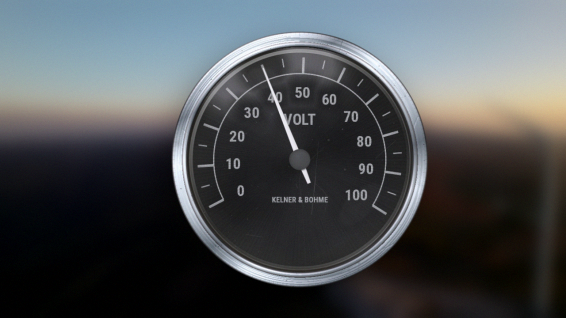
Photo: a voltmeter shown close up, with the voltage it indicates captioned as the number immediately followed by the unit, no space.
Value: 40V
